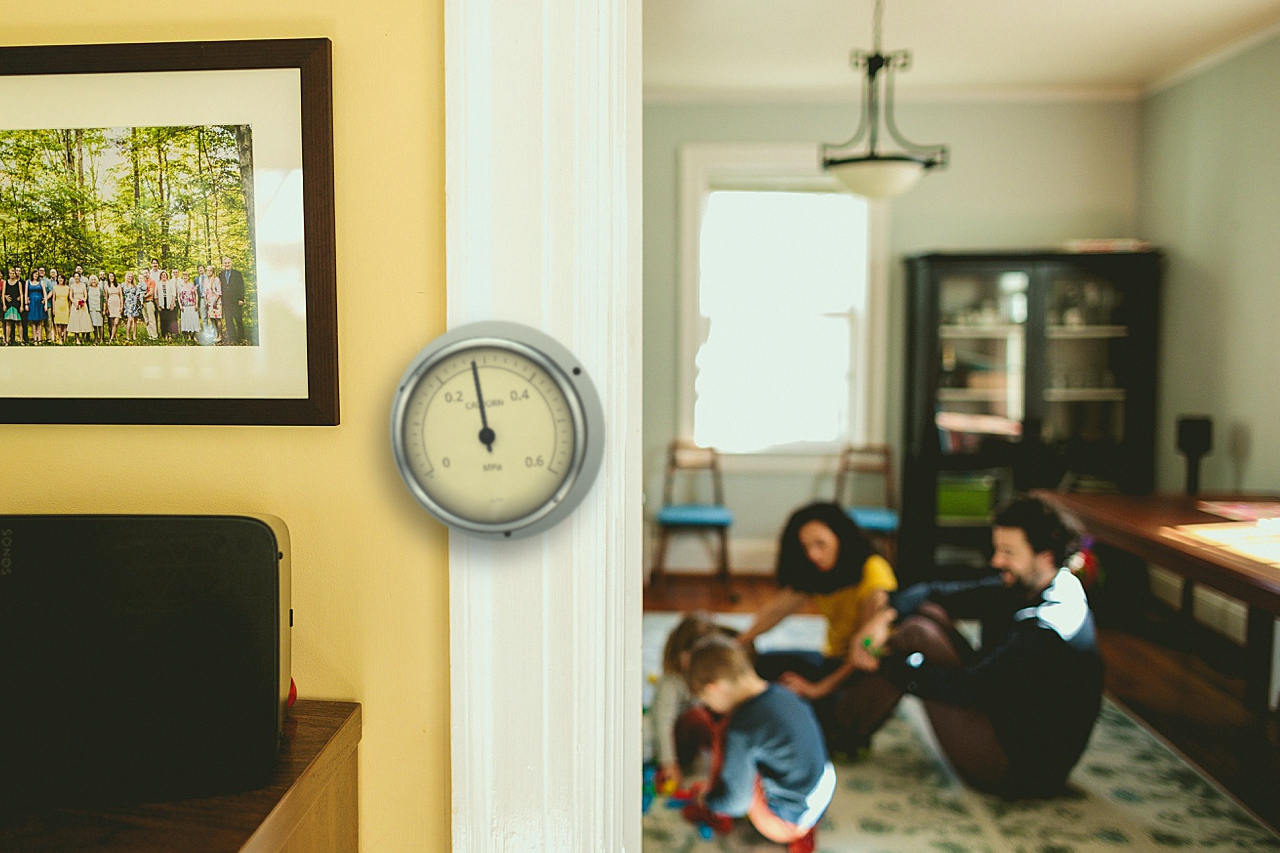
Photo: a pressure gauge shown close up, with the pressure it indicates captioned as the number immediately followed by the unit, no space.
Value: 0.28MPa
